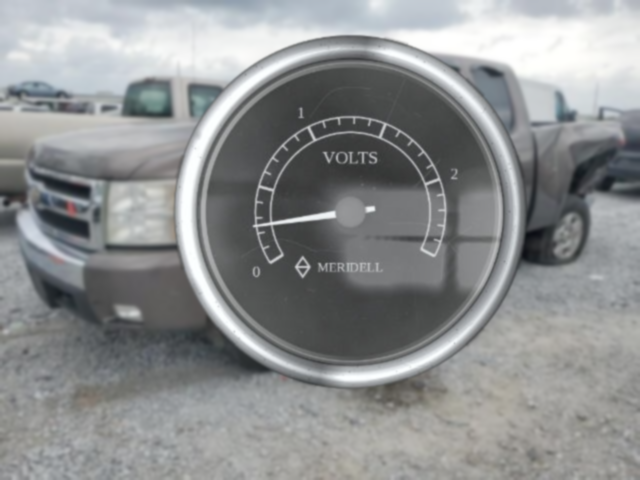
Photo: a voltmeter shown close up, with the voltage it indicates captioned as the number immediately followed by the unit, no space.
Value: 0.25V
